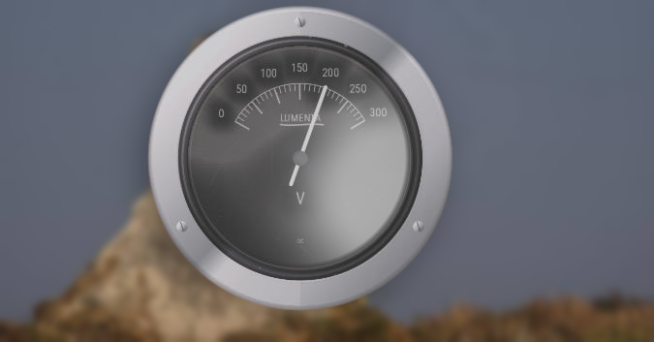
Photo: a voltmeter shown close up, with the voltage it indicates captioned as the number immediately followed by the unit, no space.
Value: 200V
